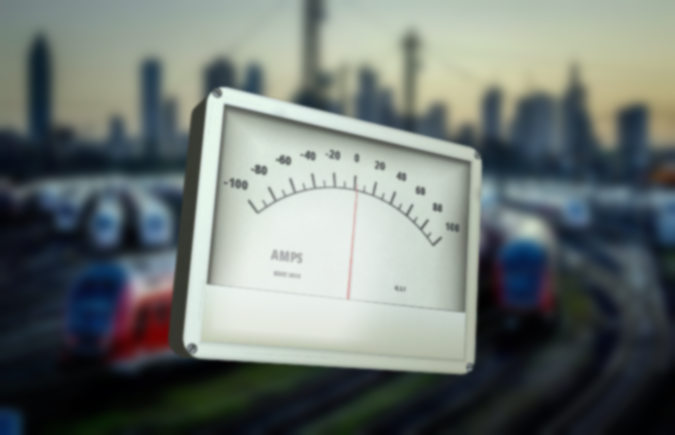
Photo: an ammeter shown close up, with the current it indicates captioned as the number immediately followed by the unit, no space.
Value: 0A
